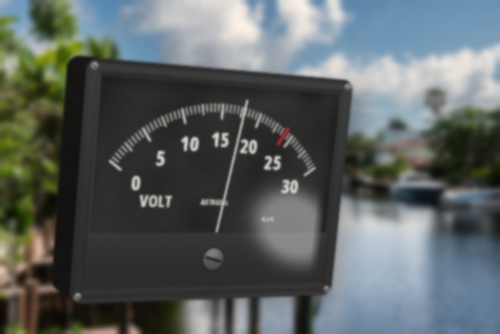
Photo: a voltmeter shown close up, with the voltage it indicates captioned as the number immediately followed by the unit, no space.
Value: 17.5V
